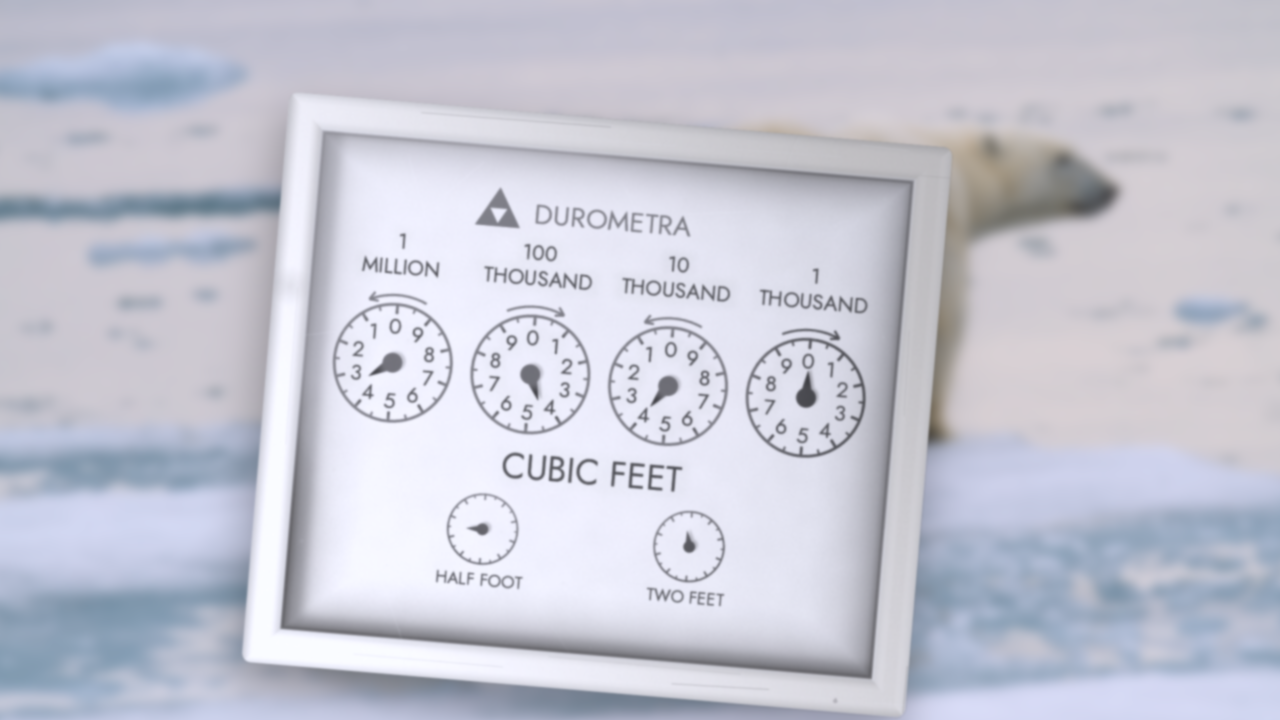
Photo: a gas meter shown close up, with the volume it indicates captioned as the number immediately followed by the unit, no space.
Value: 344000ft³
